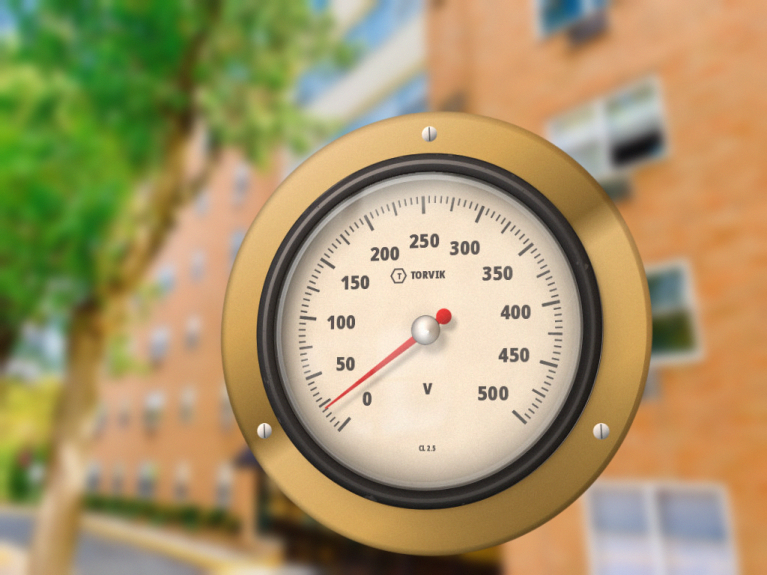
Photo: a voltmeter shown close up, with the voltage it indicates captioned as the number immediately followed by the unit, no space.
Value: 20V
